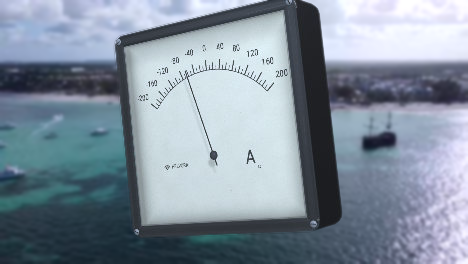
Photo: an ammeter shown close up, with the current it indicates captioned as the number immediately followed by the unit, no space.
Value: -60A
